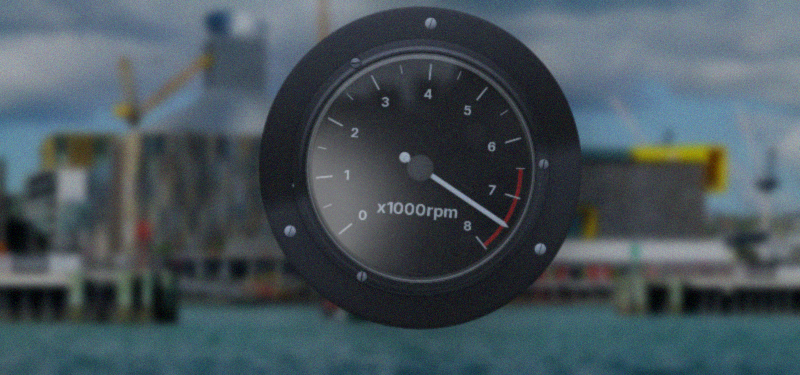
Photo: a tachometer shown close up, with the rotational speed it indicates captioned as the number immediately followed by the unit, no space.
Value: 7500rpm
